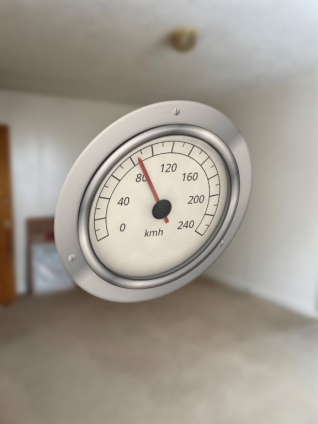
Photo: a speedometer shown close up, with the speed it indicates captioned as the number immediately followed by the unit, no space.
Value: 85km/h
